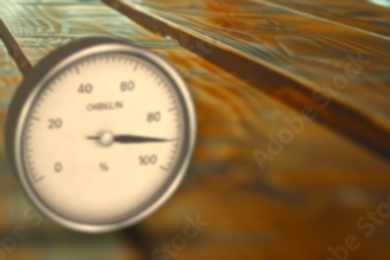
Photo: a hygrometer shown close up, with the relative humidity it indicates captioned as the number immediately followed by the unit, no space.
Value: 90%
